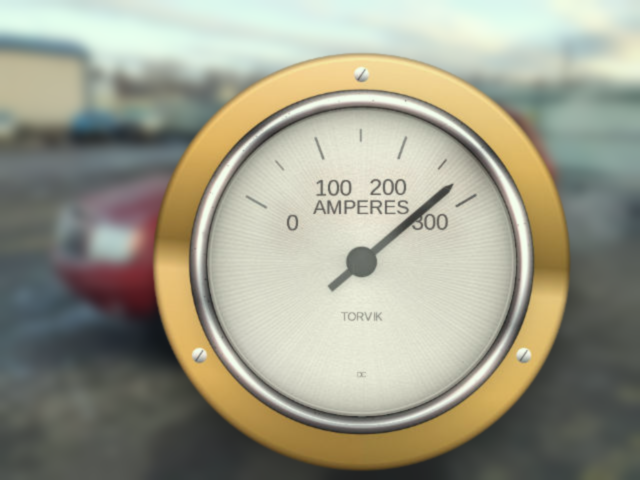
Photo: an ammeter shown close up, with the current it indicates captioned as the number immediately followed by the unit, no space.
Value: 275A
